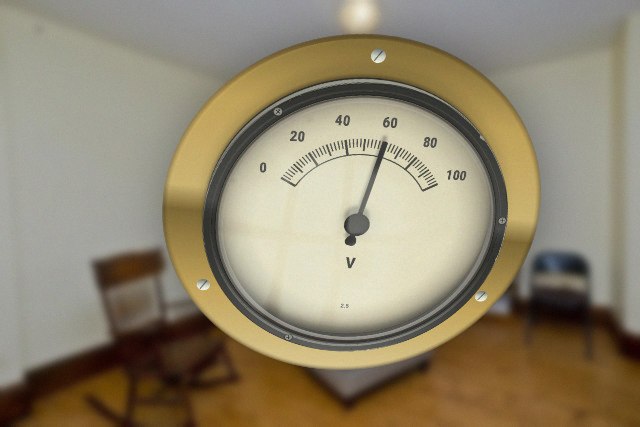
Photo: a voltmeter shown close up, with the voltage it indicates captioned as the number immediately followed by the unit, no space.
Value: 60V
